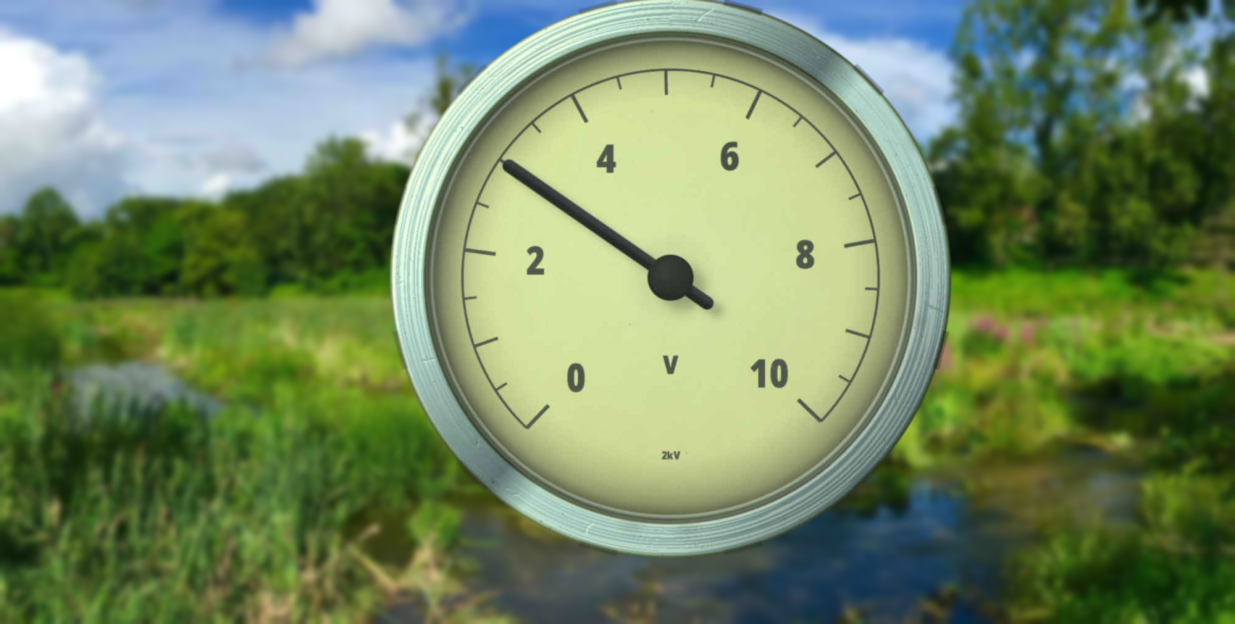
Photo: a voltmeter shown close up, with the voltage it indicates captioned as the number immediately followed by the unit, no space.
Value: 3V
